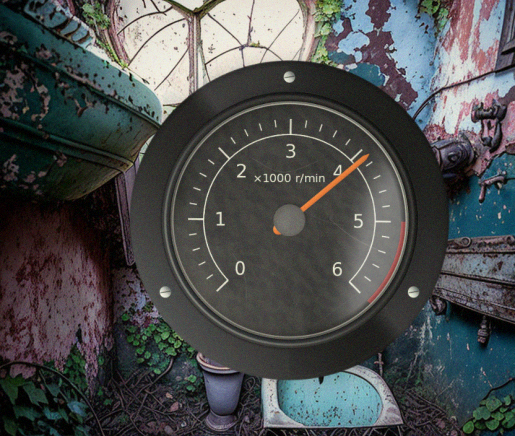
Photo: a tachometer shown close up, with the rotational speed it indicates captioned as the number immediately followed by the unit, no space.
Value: 4100rpm
